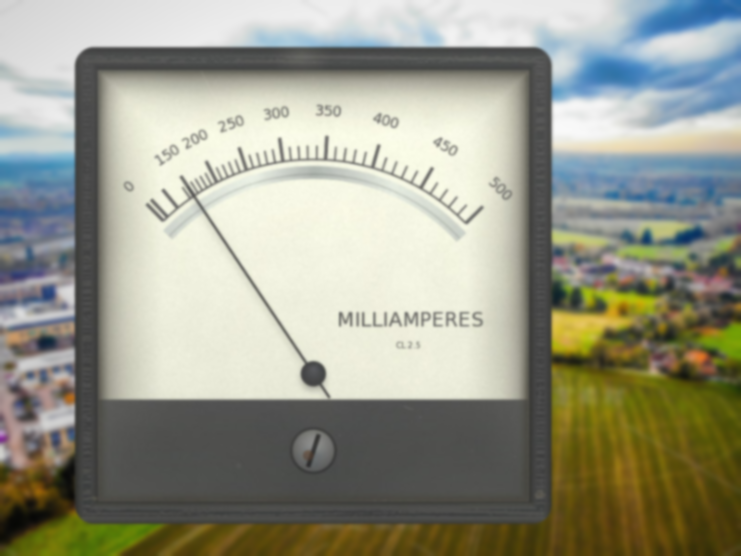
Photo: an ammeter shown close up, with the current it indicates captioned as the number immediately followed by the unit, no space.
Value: 150mA
